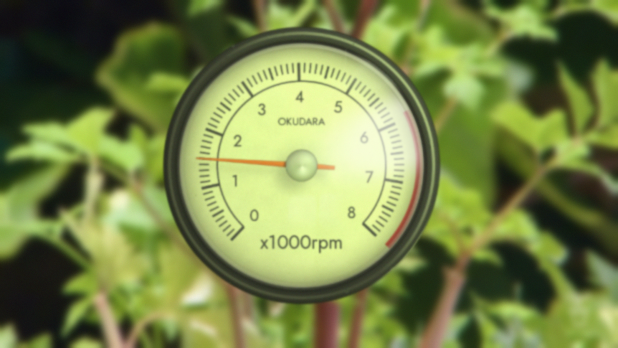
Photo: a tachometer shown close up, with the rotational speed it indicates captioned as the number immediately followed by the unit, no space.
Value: 1500rpm
